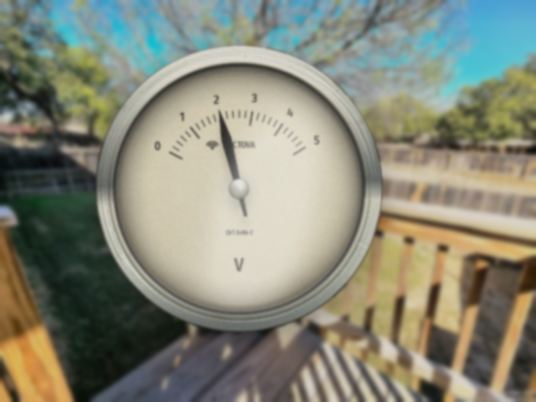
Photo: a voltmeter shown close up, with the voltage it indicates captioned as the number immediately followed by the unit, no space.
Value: 2V
